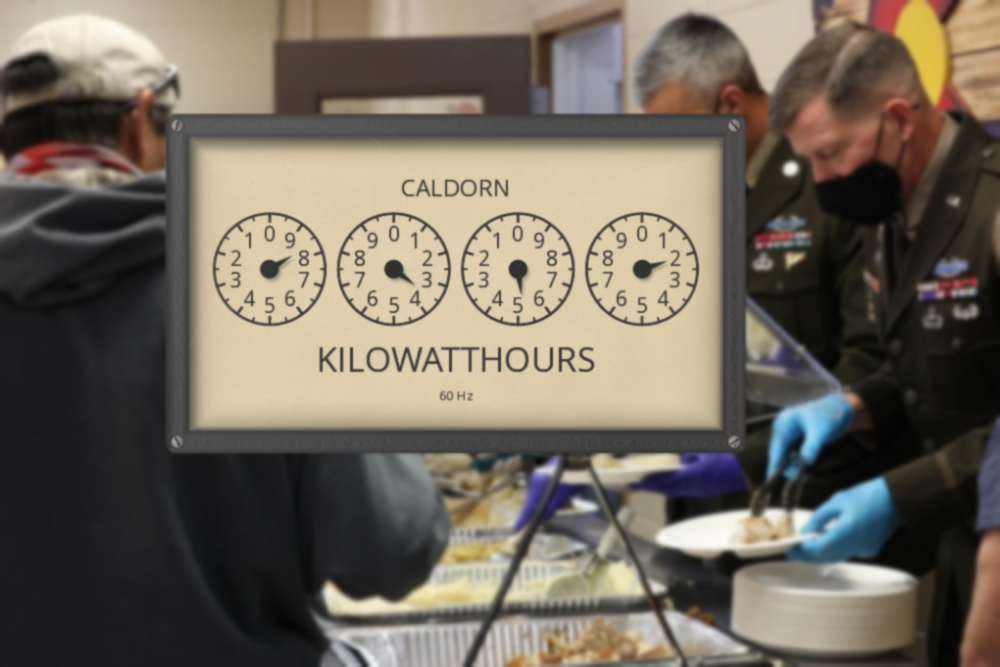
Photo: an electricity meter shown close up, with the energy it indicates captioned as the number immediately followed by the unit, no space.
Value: 8352kWh
